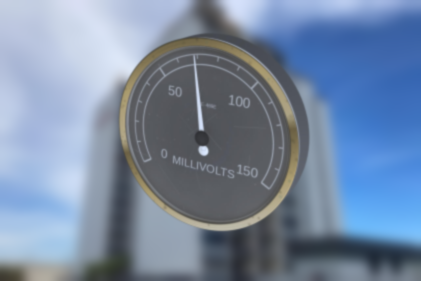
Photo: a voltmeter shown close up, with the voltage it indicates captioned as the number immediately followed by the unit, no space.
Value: 70mV
